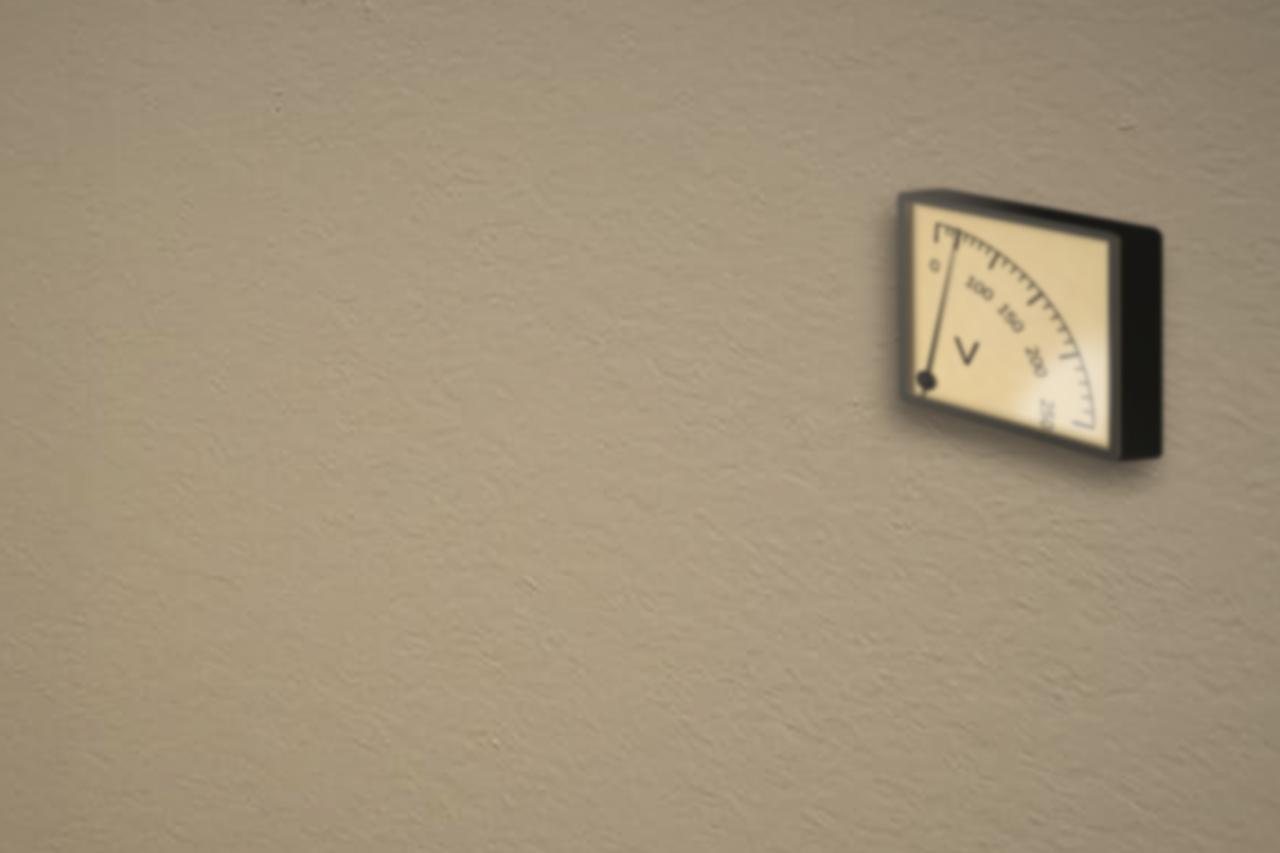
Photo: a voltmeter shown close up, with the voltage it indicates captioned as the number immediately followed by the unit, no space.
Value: 50V
